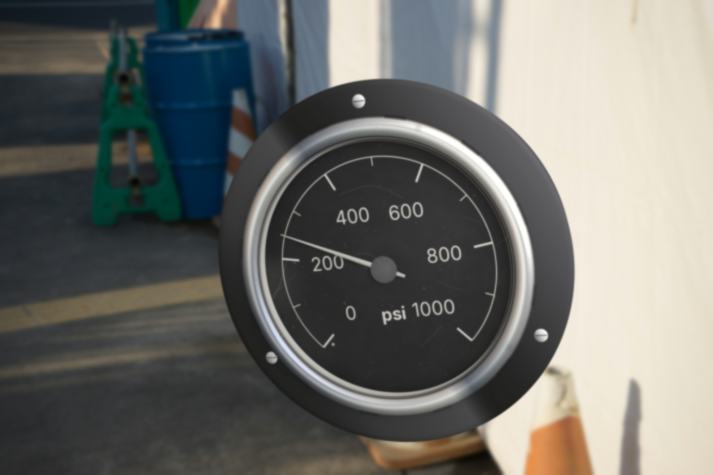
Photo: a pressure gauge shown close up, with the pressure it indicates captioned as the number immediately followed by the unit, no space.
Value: 250psi
